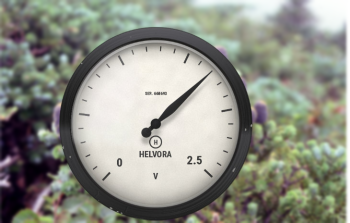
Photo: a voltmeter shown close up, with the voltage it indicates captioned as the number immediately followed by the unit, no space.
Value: 1.7V
